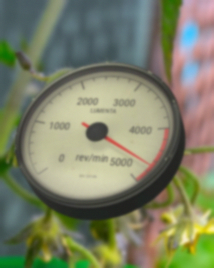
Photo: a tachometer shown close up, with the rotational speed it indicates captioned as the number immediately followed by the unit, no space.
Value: 4700rpm
